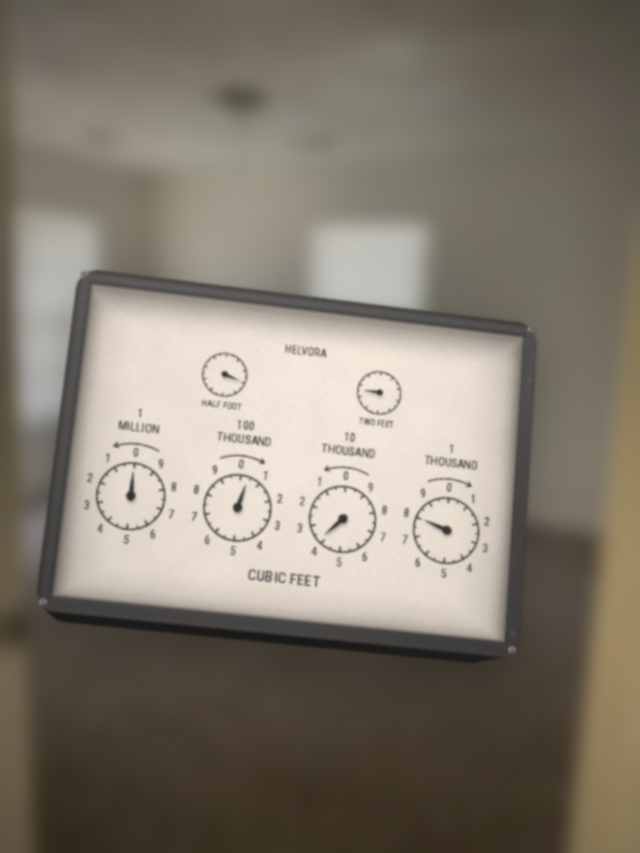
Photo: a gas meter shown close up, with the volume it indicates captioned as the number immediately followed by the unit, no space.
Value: 3800ft³
